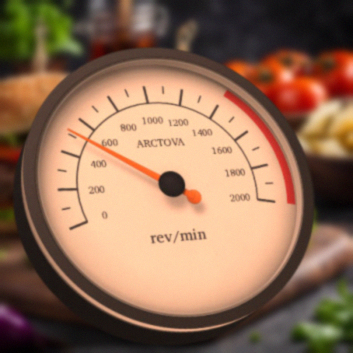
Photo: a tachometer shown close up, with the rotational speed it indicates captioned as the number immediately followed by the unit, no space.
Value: 500rpm
